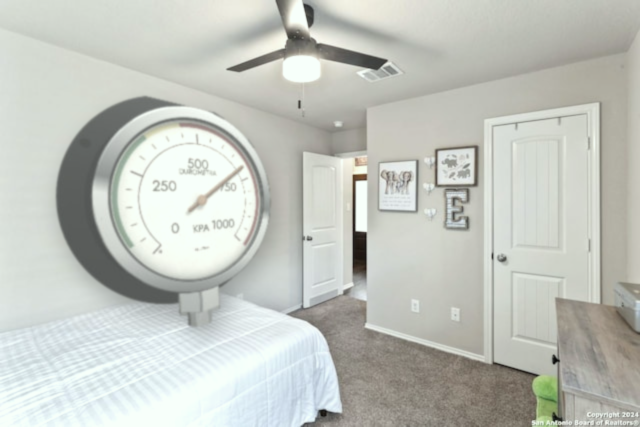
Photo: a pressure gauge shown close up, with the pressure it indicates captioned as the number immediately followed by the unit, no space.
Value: 700kPa
